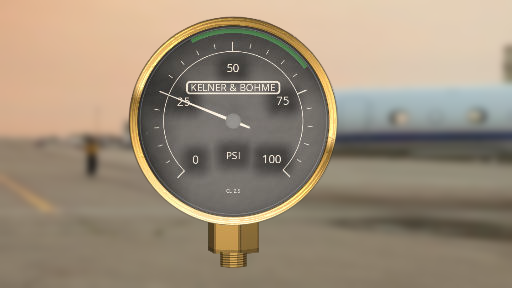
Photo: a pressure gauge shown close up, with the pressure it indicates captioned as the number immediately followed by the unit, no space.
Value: 25psi
